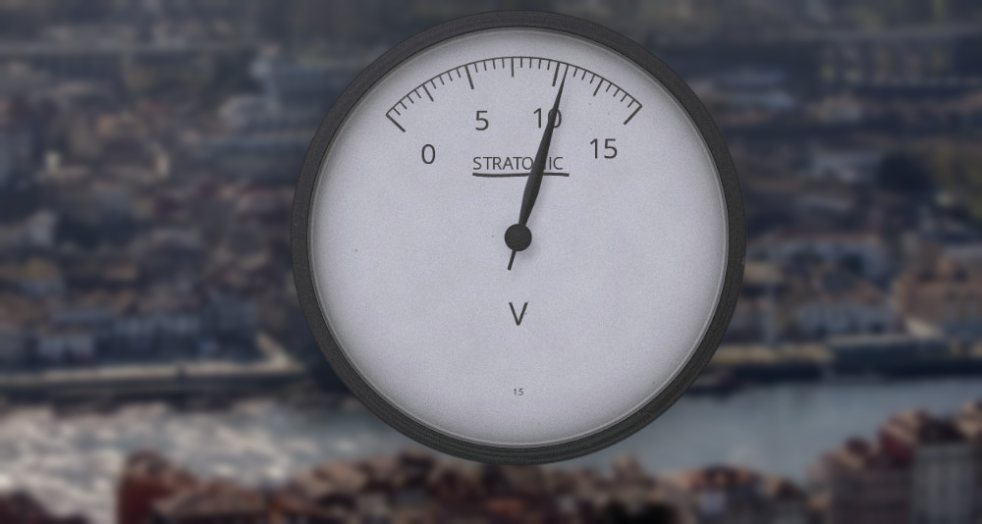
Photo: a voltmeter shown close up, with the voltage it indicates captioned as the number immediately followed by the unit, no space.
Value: 10.5V
